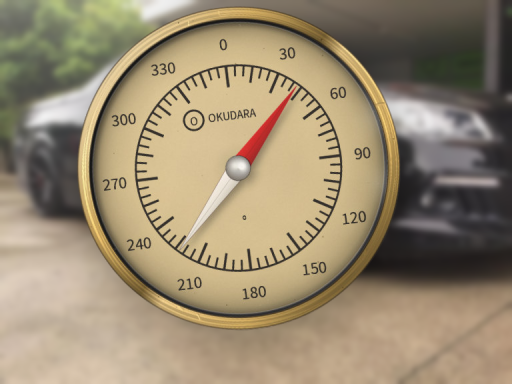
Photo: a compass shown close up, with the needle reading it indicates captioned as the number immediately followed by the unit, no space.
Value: 42.5°
